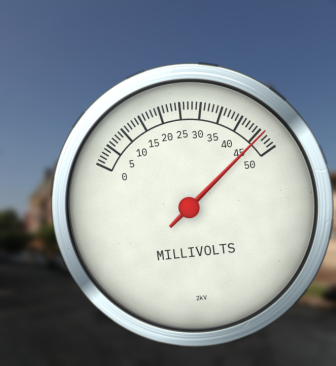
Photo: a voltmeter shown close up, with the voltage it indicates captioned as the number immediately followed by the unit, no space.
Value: 46mV
